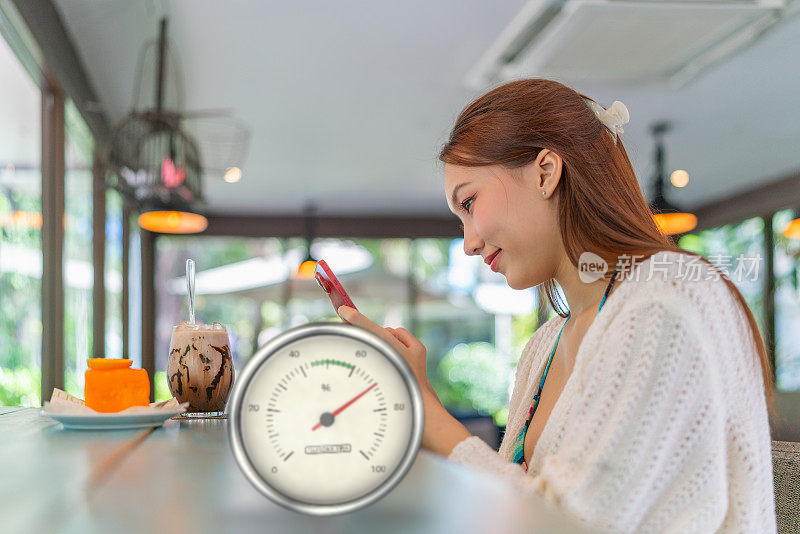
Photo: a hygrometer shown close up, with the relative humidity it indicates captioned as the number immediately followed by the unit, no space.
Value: 70%
